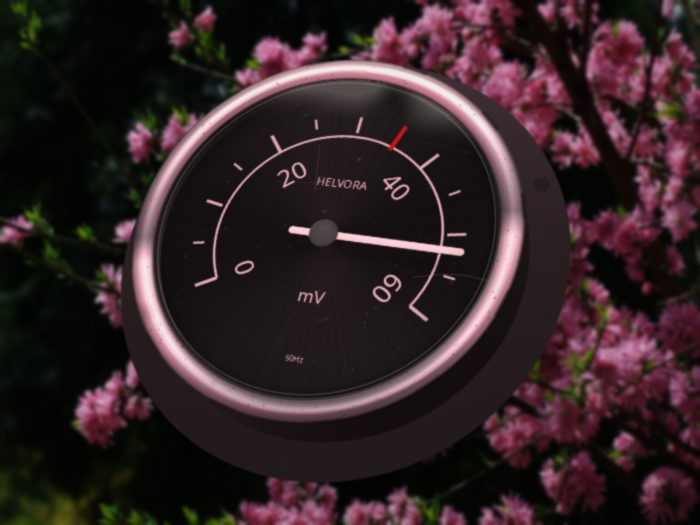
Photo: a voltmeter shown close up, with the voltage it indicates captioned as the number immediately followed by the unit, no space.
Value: 52.5mV
